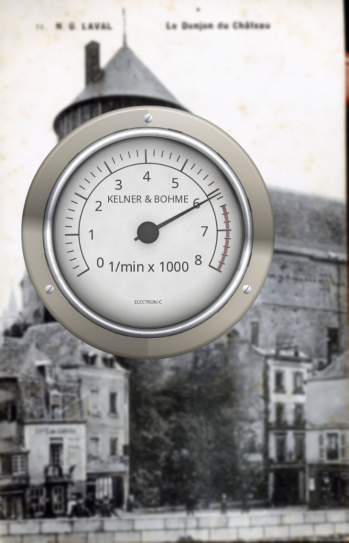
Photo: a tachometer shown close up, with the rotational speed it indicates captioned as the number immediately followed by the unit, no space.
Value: 6100rpm
